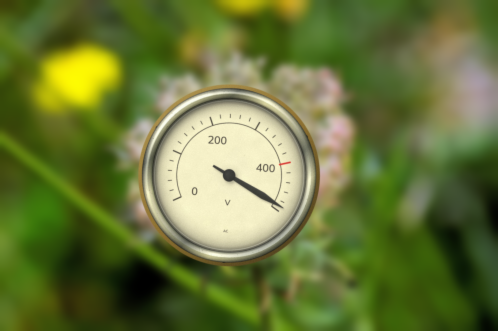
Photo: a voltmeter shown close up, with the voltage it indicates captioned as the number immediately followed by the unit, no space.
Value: 490V
